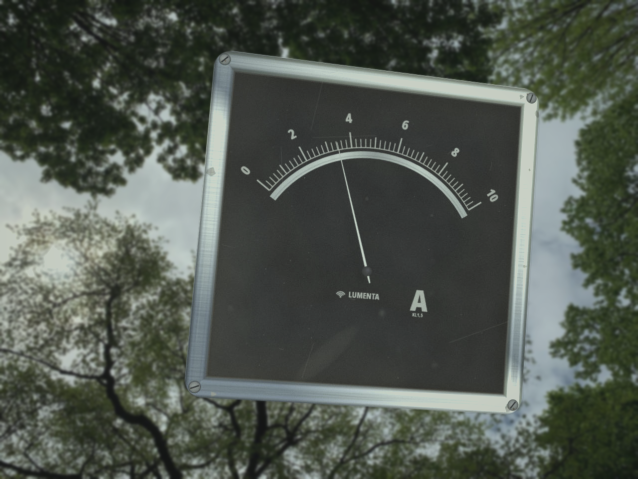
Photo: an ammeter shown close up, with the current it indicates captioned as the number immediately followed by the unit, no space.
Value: 3.4A
